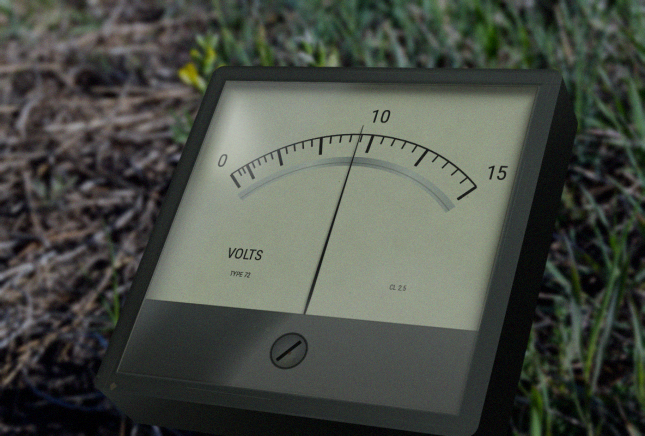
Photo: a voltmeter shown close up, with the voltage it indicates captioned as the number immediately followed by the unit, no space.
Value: 9.5V
